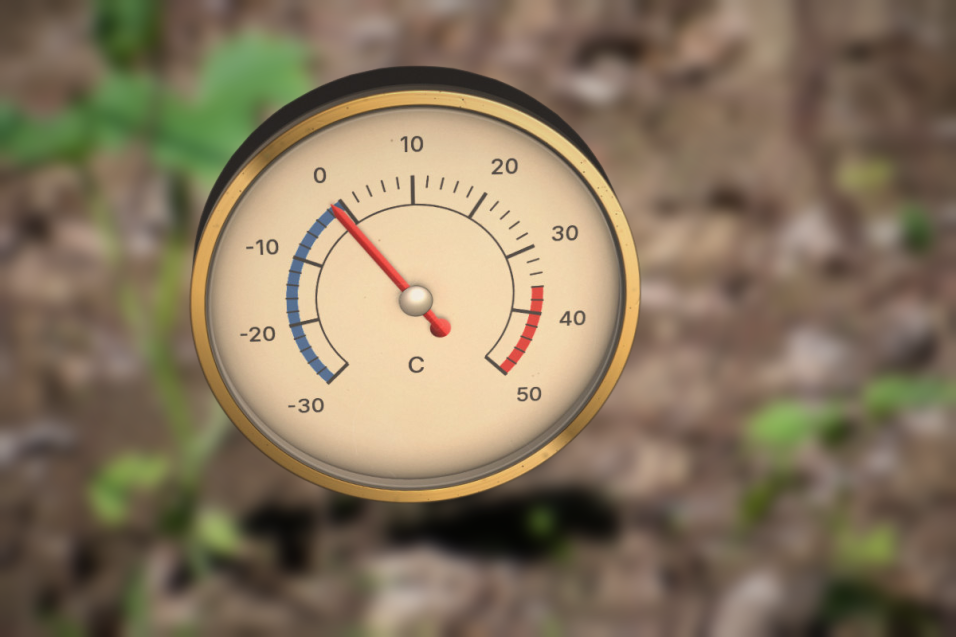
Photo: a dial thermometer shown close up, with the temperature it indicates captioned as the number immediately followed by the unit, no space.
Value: -1°C
